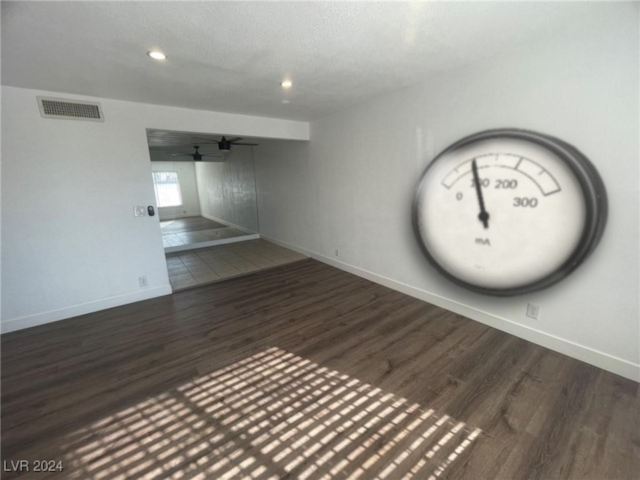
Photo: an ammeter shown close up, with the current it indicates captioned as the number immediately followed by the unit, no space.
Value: 100mA
